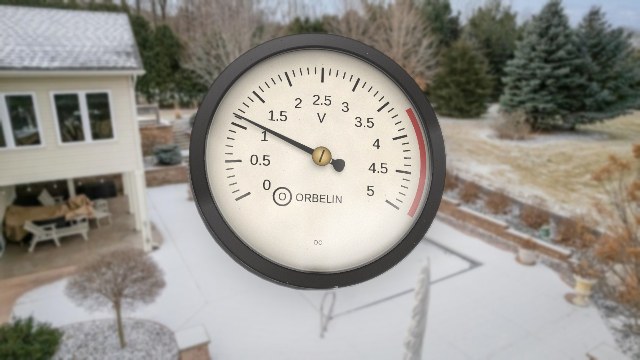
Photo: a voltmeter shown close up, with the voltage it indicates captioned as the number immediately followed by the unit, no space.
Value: 1.1V
